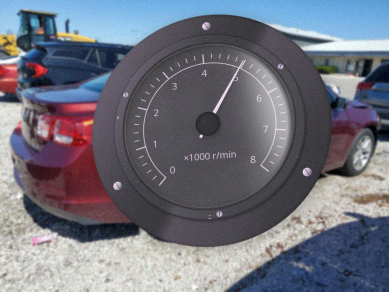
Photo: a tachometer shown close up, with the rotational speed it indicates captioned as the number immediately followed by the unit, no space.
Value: 5000rpm
